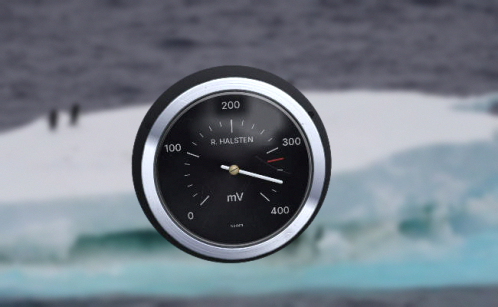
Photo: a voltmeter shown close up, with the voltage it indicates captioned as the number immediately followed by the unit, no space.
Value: 360mV
